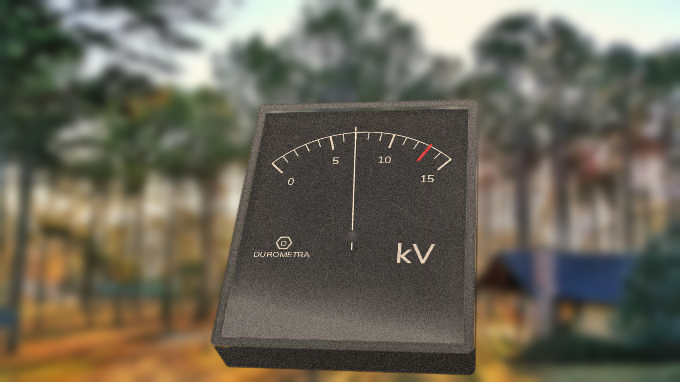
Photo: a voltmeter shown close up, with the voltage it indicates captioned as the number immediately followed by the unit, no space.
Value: 7kV
